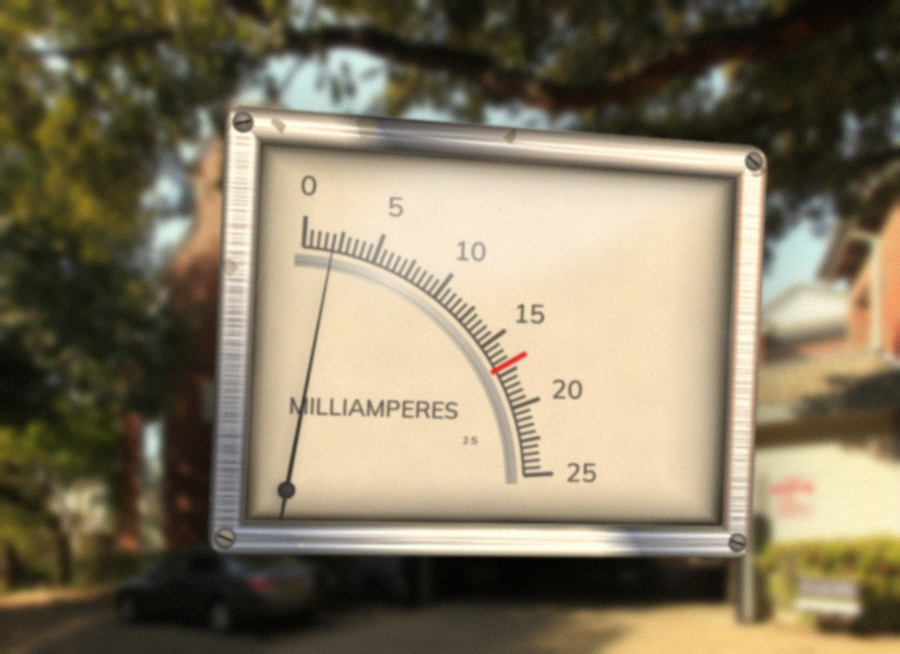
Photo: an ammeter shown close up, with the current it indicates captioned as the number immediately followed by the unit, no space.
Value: 2mA
